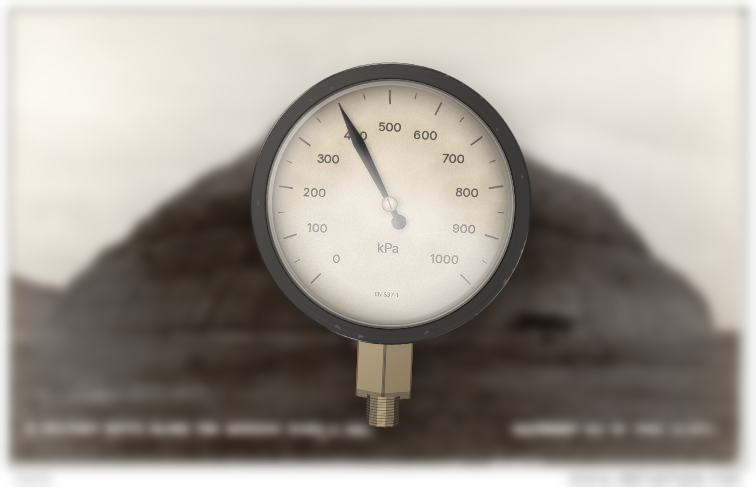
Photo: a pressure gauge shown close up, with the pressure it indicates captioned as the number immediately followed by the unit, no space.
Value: 400kPa
